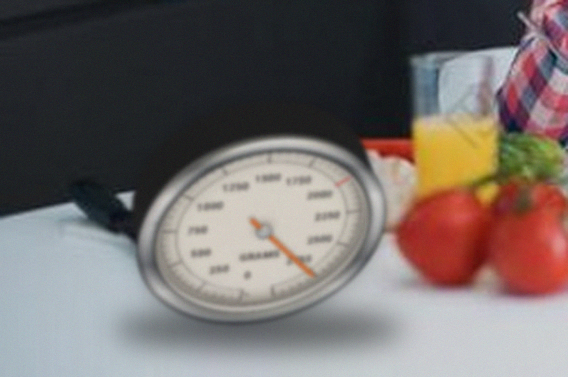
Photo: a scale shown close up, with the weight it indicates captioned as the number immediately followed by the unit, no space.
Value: 2750g
